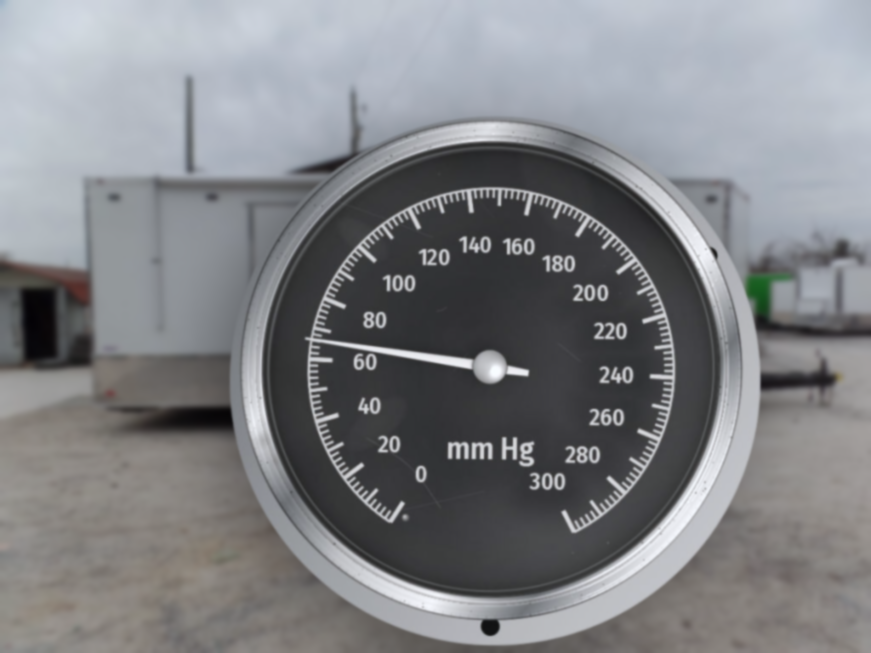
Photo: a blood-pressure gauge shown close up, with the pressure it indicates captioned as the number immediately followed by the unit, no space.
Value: 66mmHg
